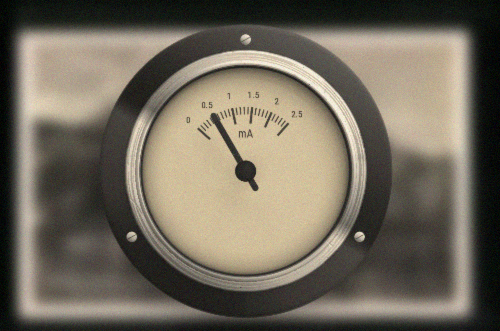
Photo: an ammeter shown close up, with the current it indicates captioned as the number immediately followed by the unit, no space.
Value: 0.5mA
